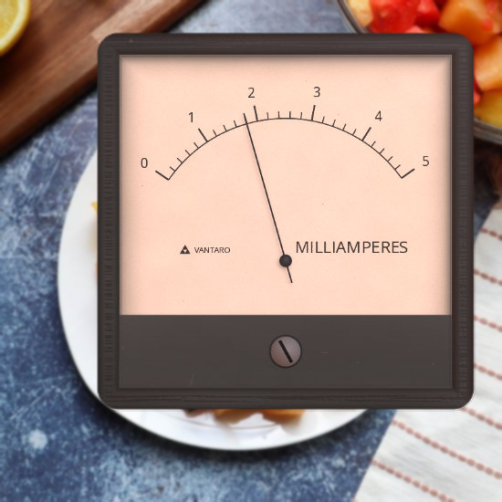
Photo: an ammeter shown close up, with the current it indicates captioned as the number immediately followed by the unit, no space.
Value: 1.8mA
